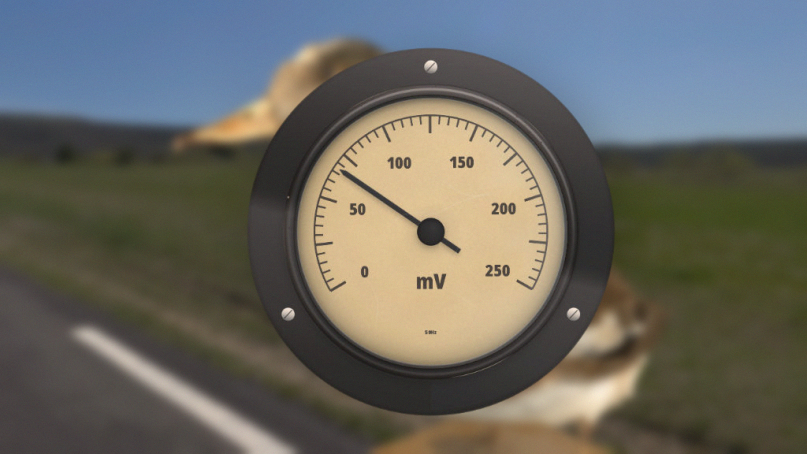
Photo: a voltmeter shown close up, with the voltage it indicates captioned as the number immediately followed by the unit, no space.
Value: 67.5mV
